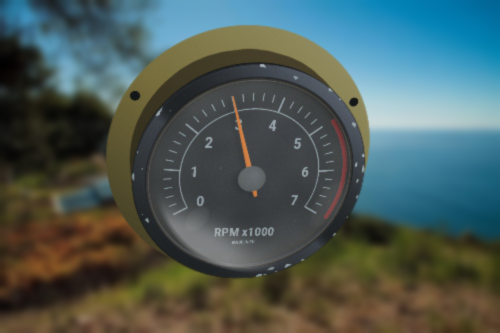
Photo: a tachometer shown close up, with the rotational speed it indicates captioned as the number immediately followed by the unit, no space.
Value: 3000rpm
